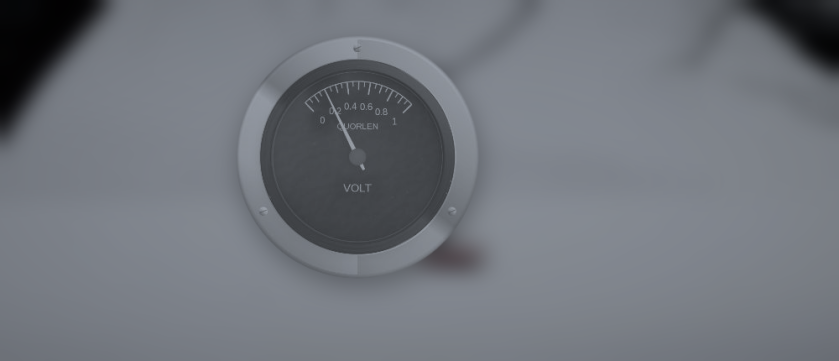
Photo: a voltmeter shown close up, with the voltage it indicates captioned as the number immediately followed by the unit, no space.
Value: 0.2V
